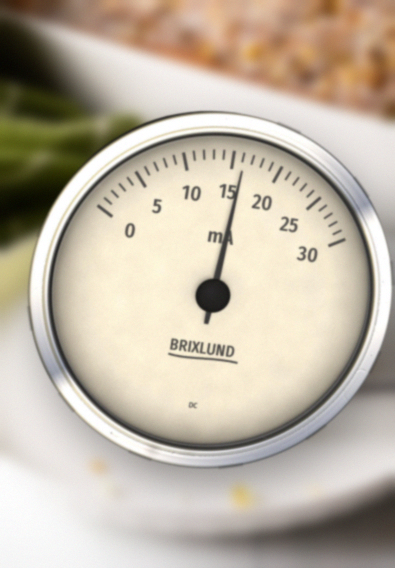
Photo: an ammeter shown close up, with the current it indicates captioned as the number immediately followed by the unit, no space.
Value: 16mA
